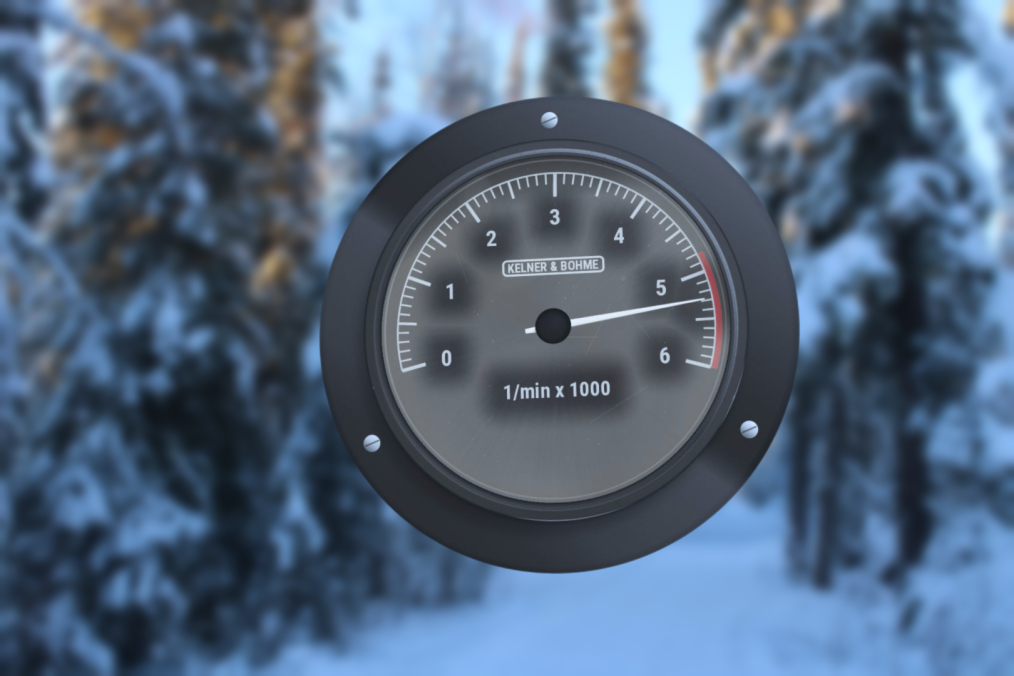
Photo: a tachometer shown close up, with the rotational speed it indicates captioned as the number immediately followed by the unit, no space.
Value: 5300rpm
